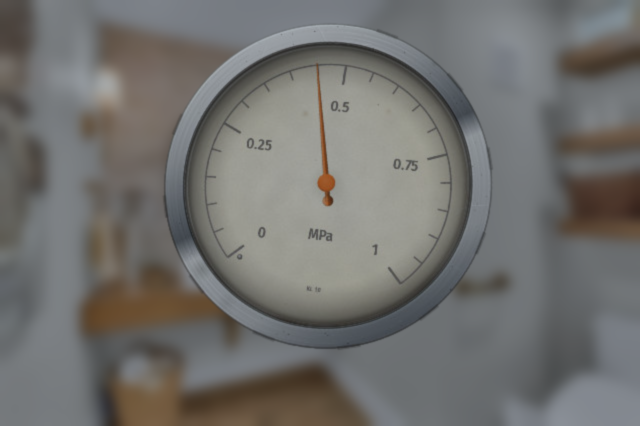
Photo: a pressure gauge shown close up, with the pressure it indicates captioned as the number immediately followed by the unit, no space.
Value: 0.45MPa
